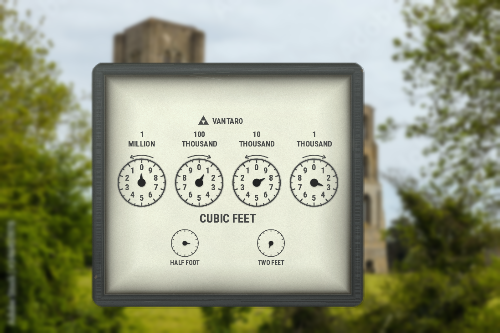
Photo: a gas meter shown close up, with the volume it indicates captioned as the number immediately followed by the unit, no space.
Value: 8300ft³
